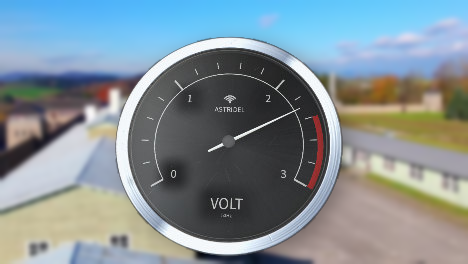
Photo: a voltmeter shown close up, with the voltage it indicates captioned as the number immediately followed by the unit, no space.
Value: 2.3V
